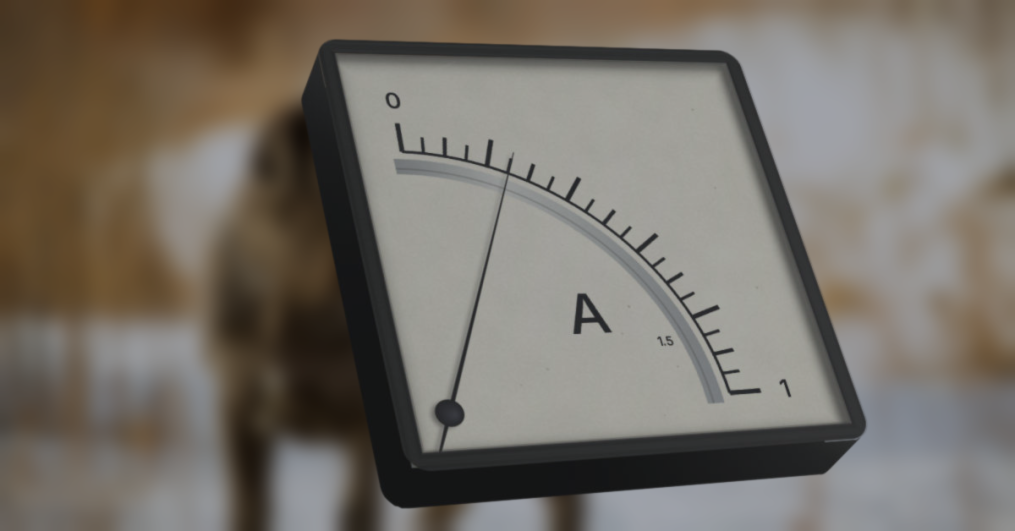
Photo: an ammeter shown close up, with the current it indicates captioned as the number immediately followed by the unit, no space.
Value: 0.25A
